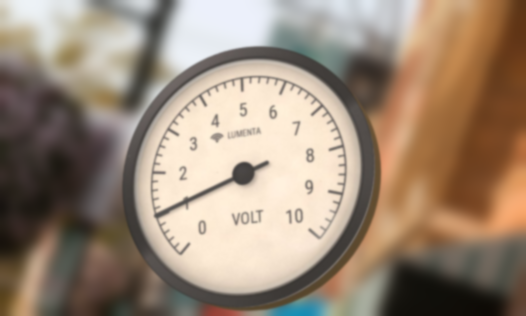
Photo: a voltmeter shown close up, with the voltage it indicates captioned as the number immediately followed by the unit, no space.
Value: 1V
